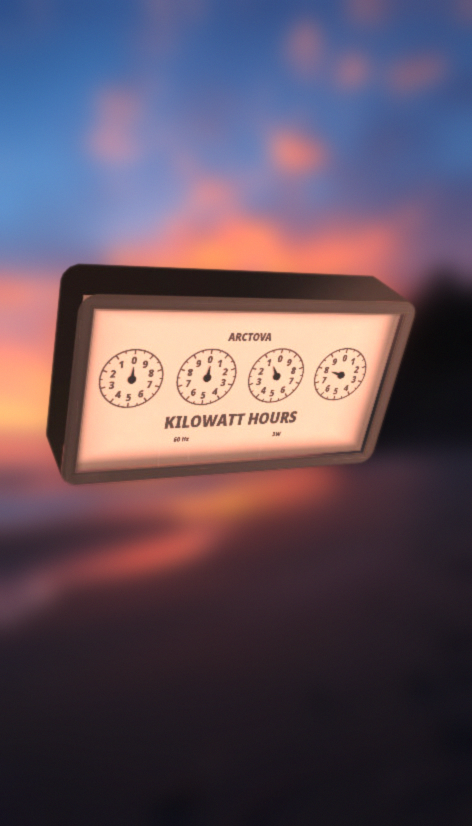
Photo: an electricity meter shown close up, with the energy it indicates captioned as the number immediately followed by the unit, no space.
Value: 8kWh
